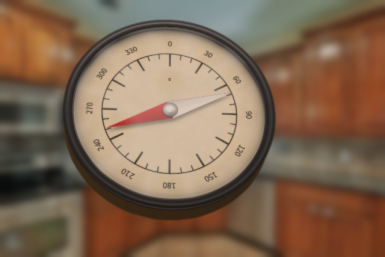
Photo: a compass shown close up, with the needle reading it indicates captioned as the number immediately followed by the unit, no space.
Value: 250°
